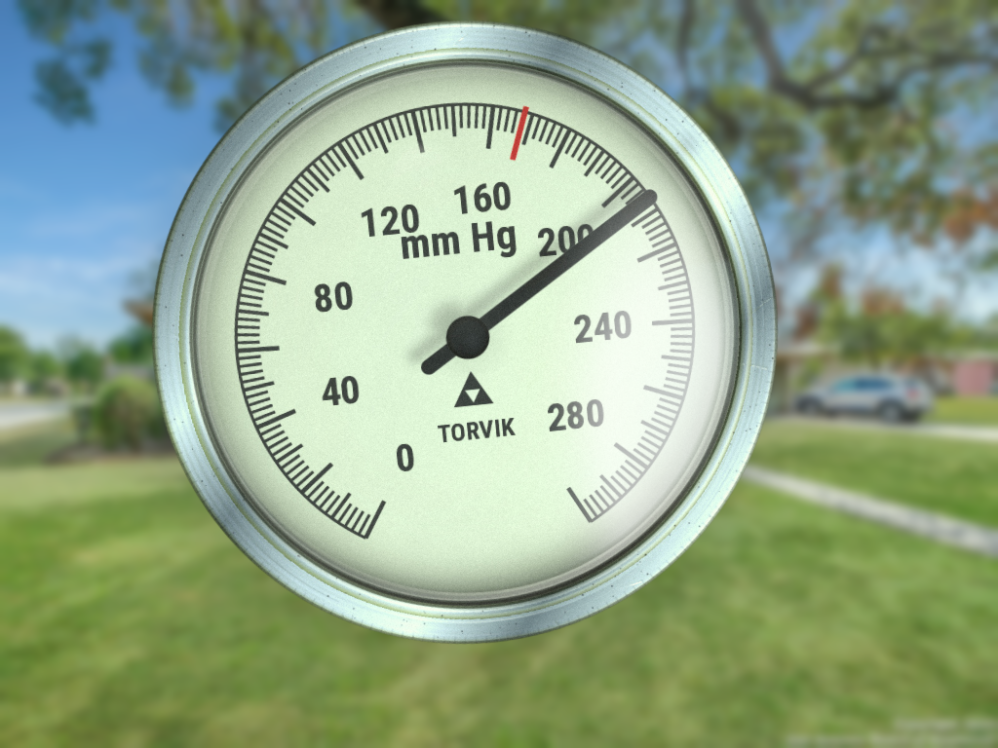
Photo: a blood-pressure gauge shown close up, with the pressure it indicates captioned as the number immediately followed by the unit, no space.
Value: 206mmHg
